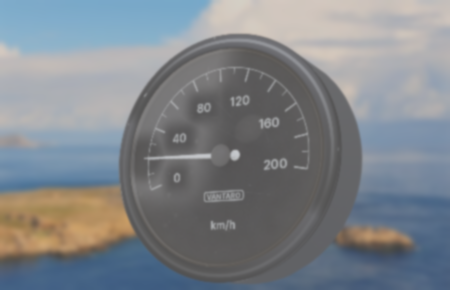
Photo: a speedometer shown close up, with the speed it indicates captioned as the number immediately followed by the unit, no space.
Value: 20km/h
